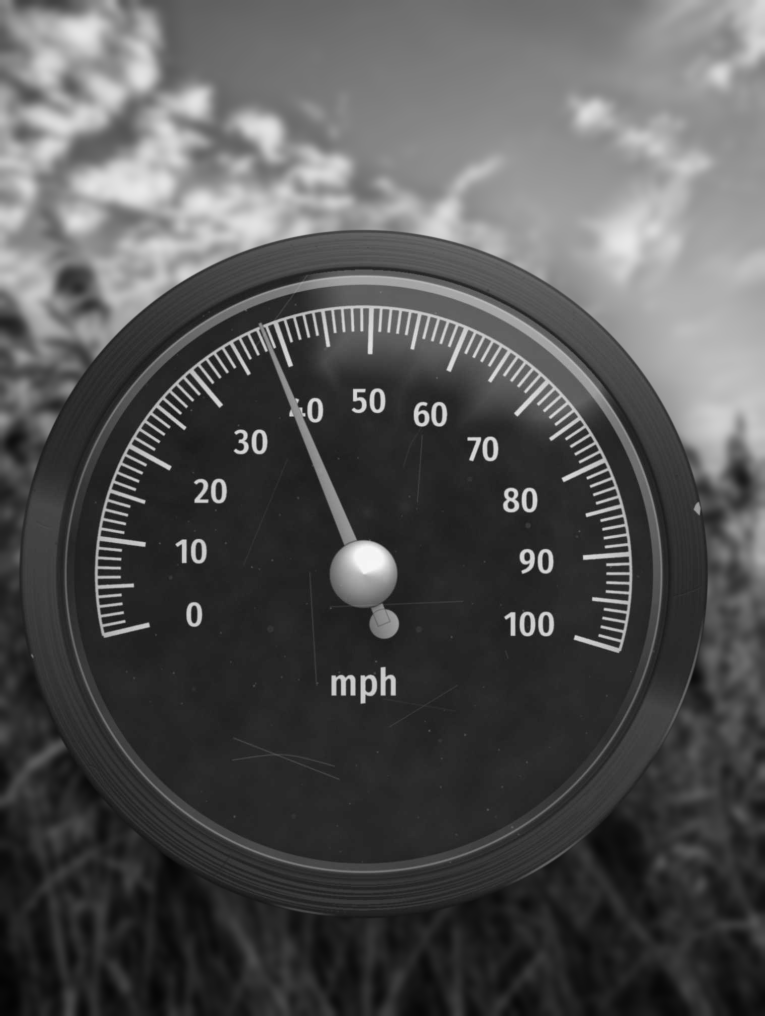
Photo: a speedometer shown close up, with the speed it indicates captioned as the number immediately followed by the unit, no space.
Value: 38.5mph
